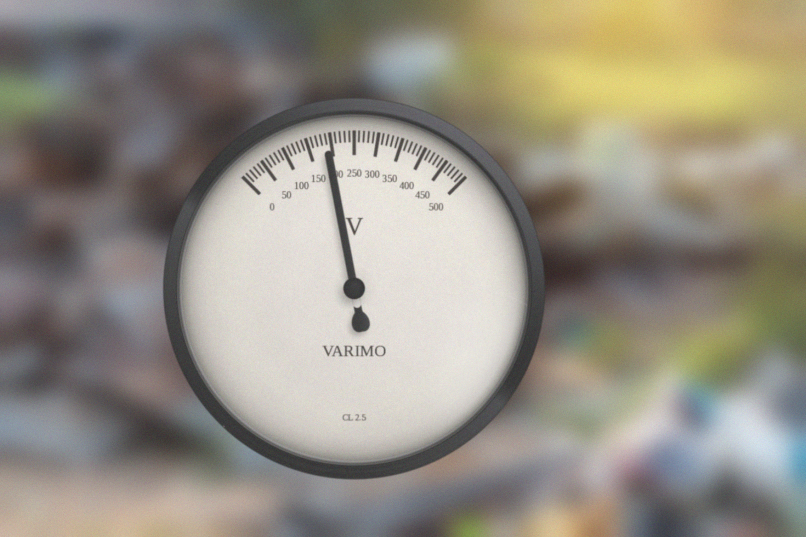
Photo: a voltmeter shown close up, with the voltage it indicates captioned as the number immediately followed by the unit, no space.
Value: 190V
